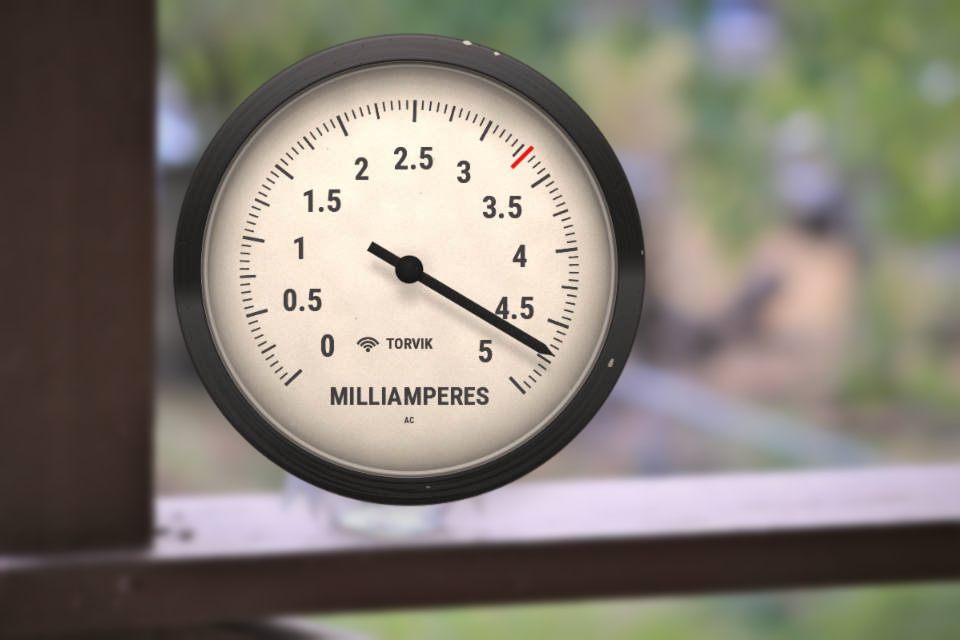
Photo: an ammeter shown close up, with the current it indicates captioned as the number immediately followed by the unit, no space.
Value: 4.7mA
